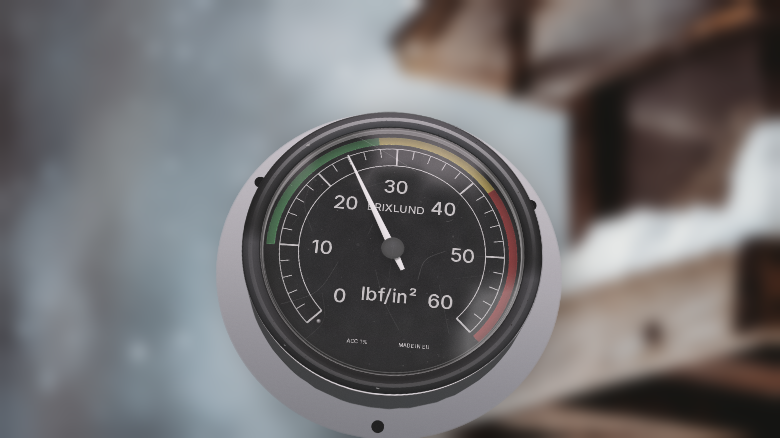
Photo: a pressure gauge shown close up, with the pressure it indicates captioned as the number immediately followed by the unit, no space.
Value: 24psi
